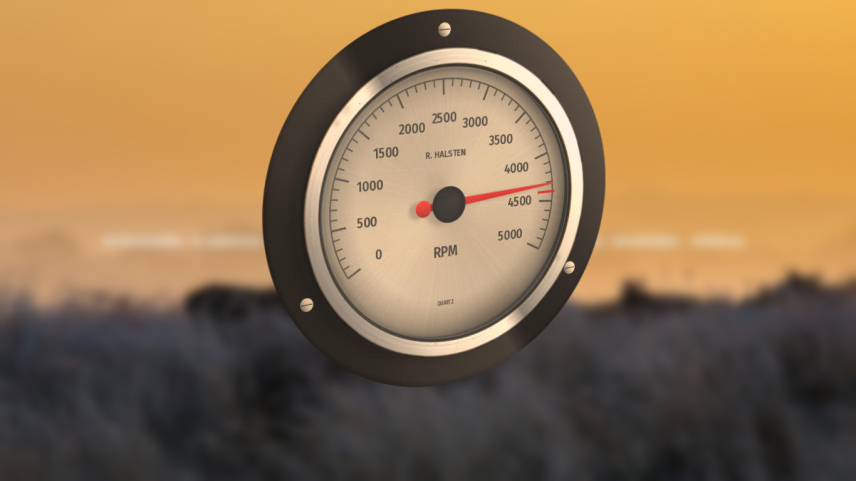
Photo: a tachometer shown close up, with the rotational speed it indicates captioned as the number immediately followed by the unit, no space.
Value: 4300rpm
